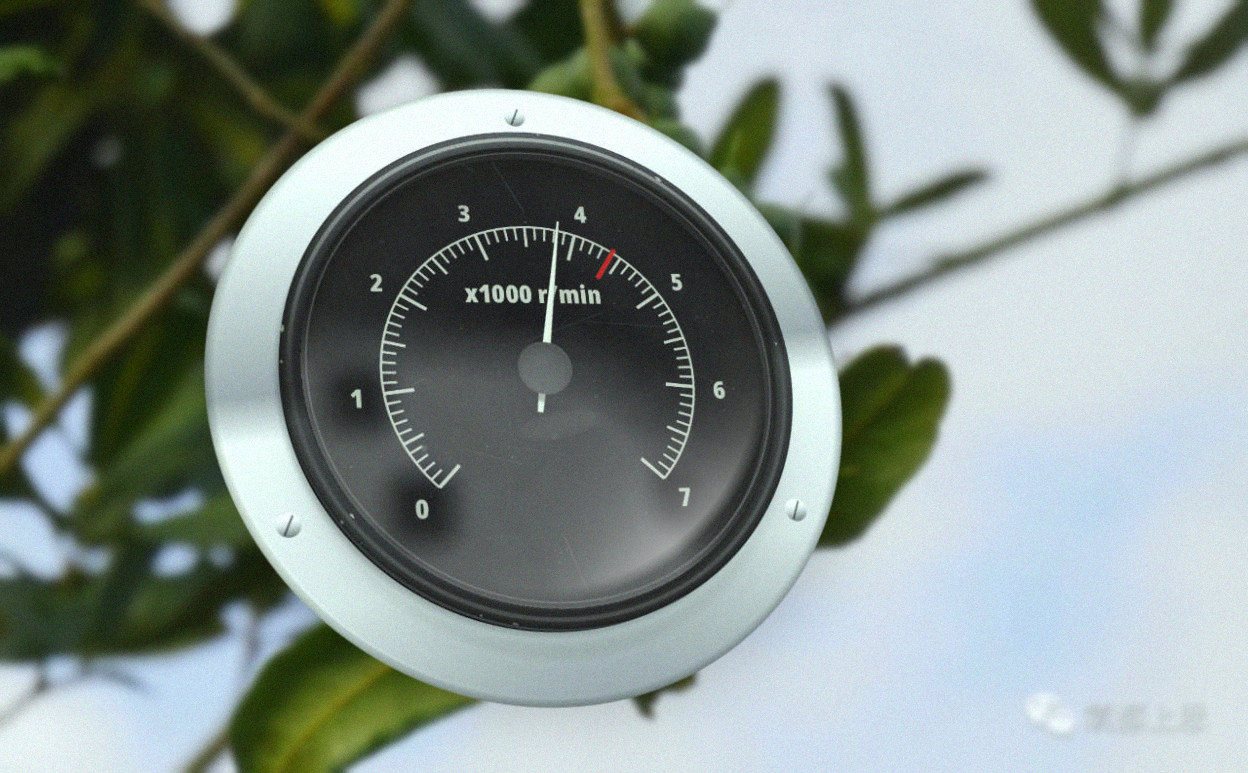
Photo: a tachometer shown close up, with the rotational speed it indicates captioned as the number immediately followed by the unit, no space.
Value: 3800rpm
